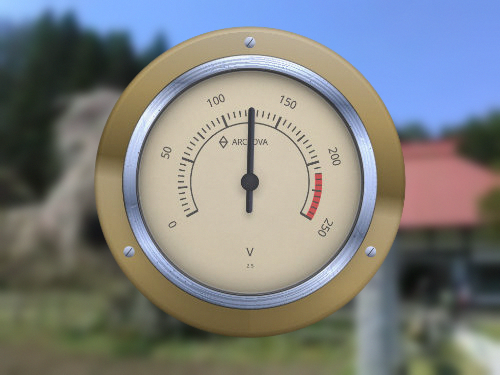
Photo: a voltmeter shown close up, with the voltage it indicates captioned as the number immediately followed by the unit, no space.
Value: 125V
